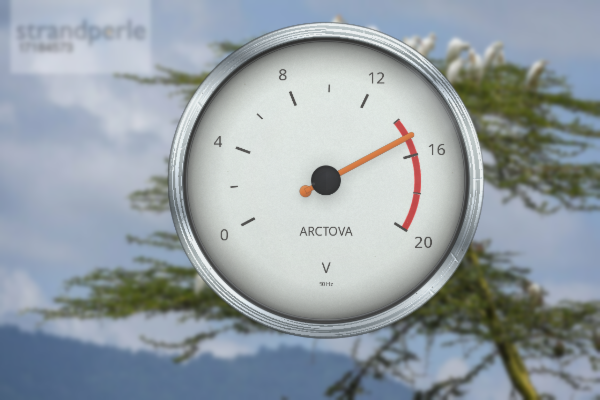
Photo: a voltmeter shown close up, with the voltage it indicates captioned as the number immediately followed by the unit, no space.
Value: 15V
